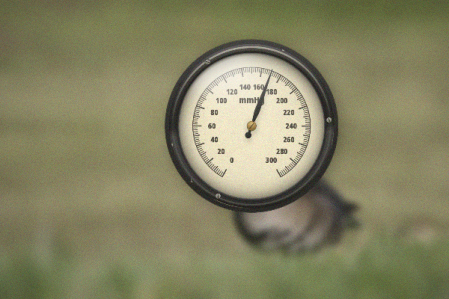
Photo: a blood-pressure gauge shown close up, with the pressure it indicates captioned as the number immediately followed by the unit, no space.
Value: 170mmHg
